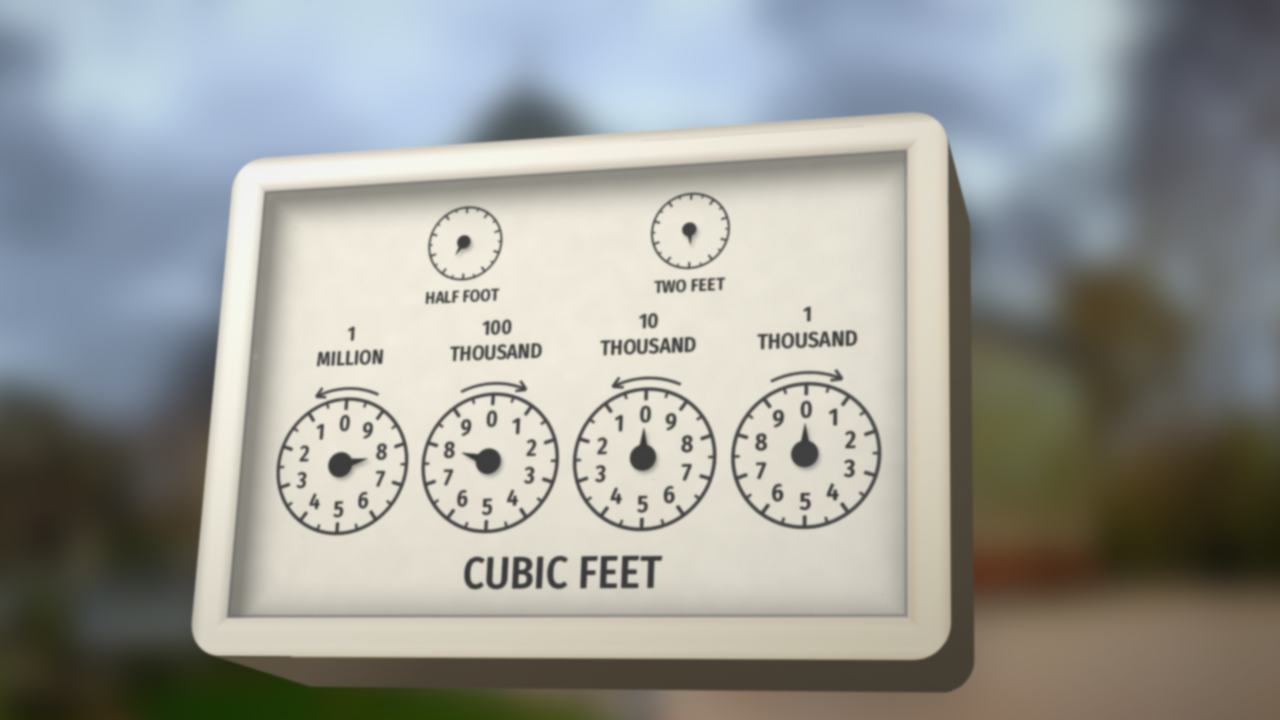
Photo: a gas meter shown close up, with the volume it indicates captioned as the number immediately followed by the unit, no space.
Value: 780000ft³
